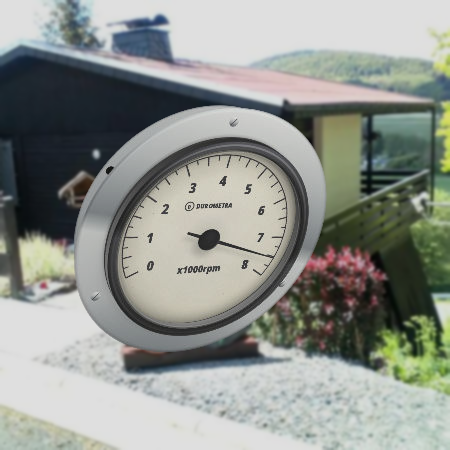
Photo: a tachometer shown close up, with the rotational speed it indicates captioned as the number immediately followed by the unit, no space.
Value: 7500rpm
